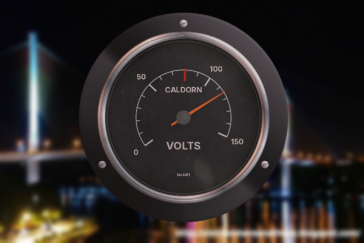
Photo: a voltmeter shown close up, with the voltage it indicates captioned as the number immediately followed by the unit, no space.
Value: 115V
